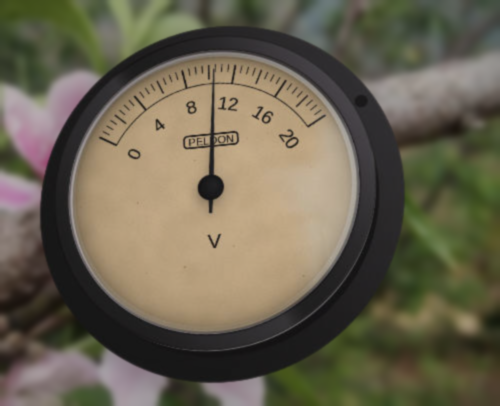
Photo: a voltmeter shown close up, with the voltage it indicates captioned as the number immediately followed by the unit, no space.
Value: 10.5V
